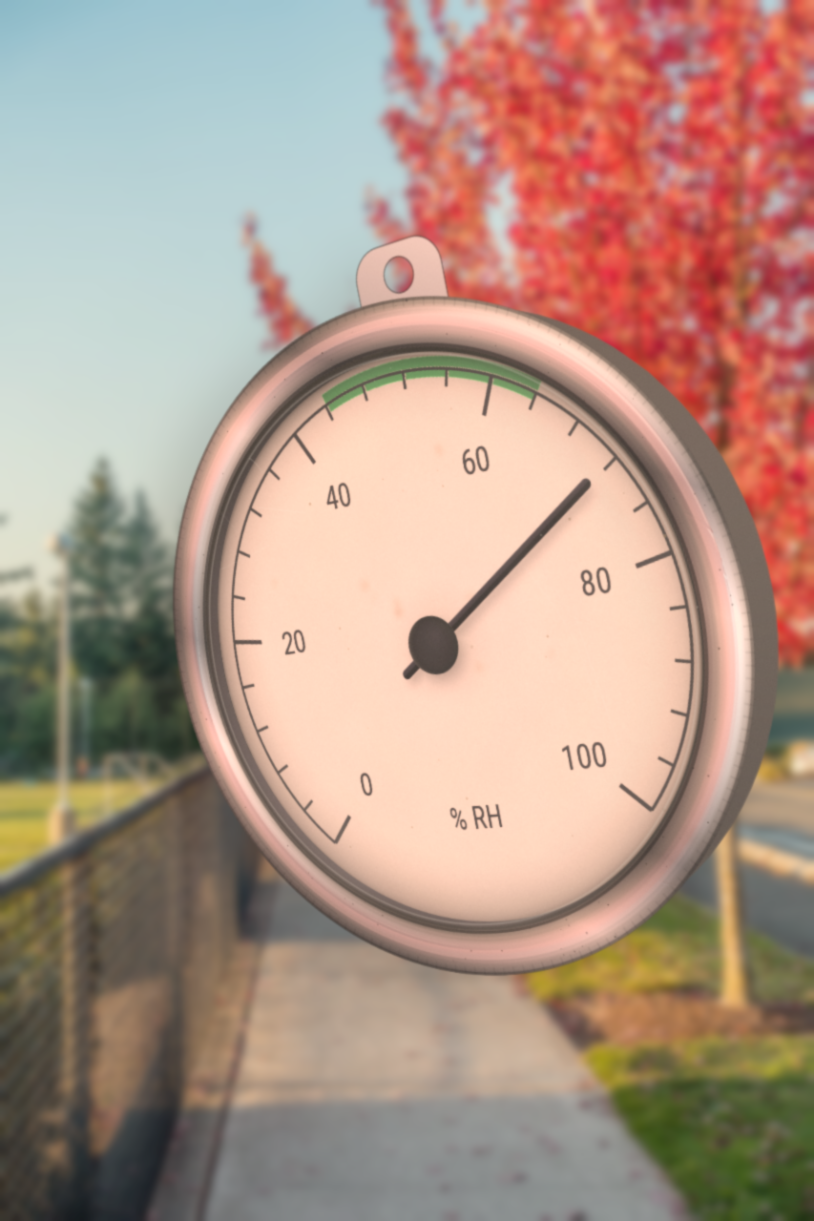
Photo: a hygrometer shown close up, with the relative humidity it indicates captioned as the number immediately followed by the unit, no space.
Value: 72%
